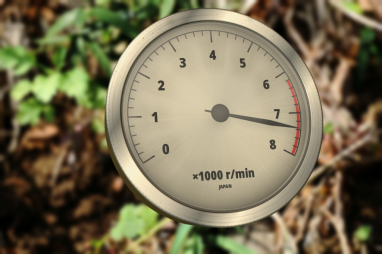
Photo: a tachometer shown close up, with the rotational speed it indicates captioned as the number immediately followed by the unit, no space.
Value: 7400rpm
